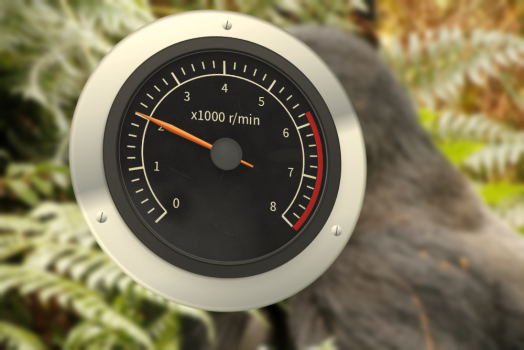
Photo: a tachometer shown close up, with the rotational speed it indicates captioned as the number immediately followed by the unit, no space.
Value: 2000rpm
